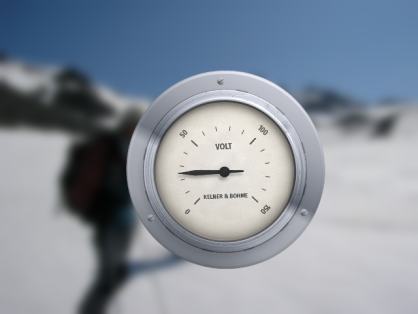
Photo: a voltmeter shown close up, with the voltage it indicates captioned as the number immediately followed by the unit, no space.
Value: 25V
